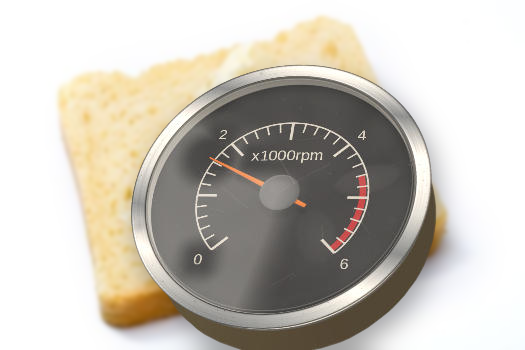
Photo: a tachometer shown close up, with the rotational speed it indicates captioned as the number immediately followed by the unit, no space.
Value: 1600rpm
